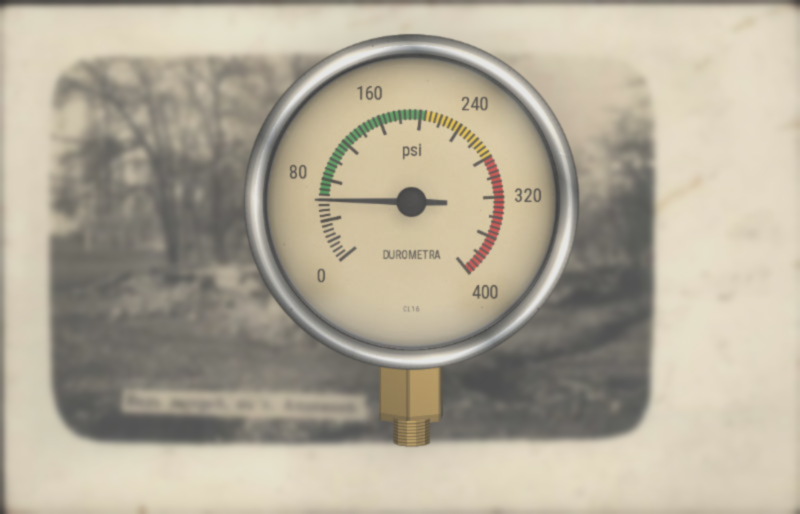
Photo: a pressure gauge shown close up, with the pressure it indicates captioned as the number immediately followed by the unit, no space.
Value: 60psi
